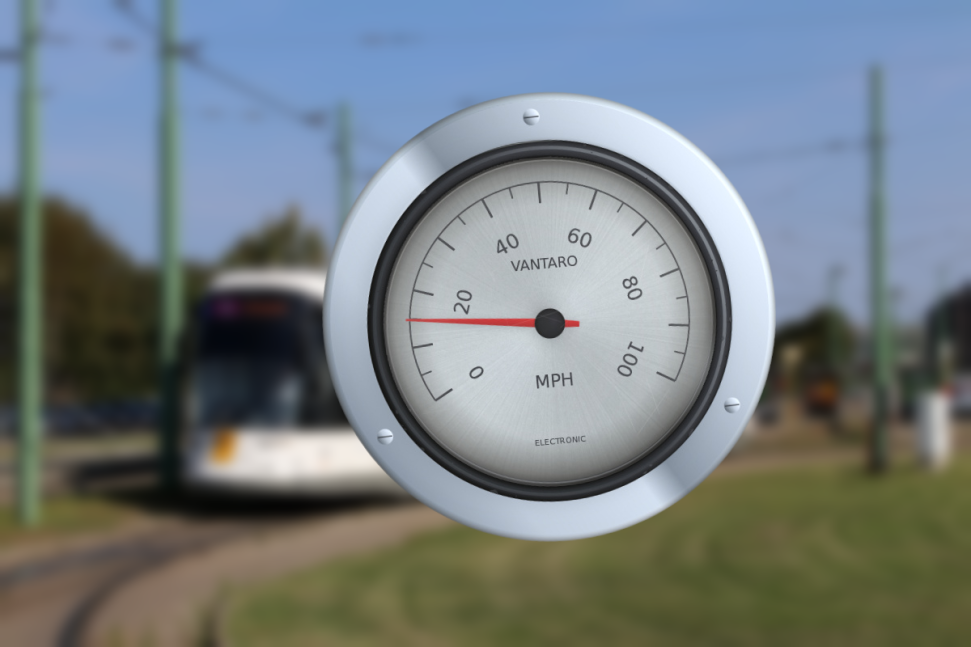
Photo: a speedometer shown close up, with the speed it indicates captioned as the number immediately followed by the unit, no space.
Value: 15mph
